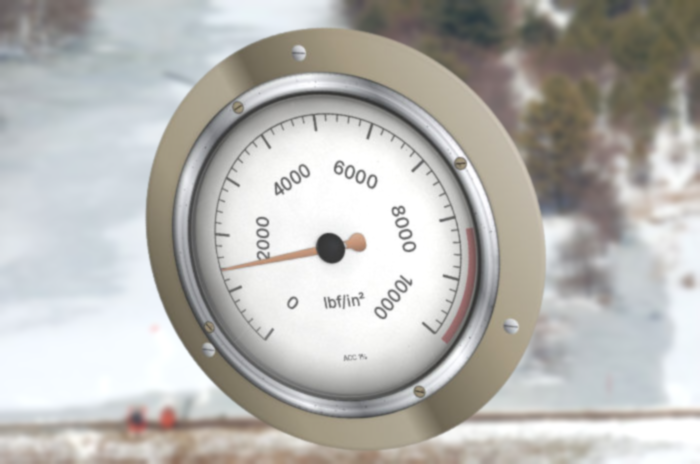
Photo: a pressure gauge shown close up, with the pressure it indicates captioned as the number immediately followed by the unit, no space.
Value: 1400psi
